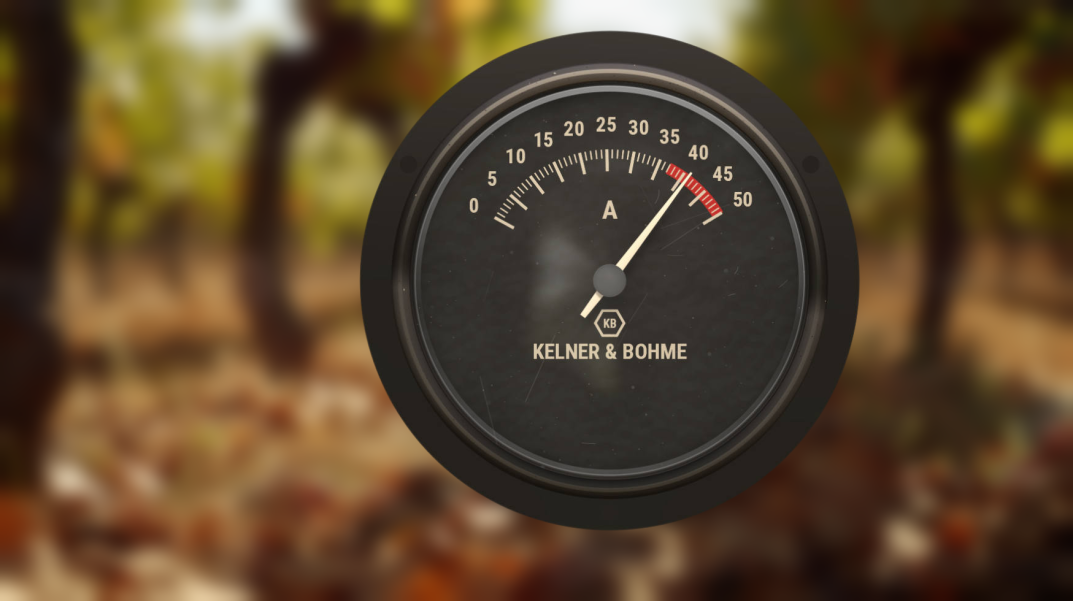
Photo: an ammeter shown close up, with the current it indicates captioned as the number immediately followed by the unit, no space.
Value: 41A
